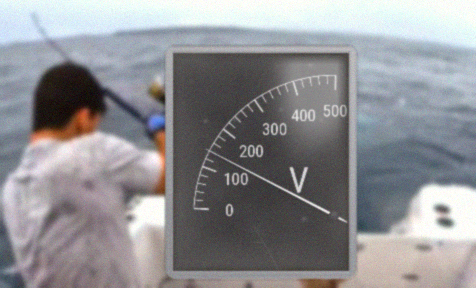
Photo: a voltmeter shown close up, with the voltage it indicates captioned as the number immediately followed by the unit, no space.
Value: 140V
